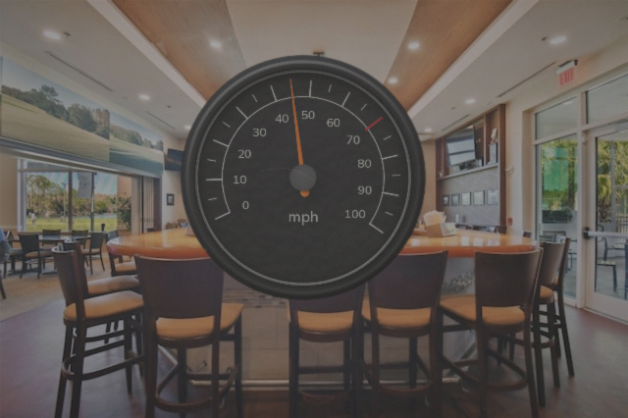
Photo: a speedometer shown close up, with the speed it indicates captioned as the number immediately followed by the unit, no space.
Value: 45mph
